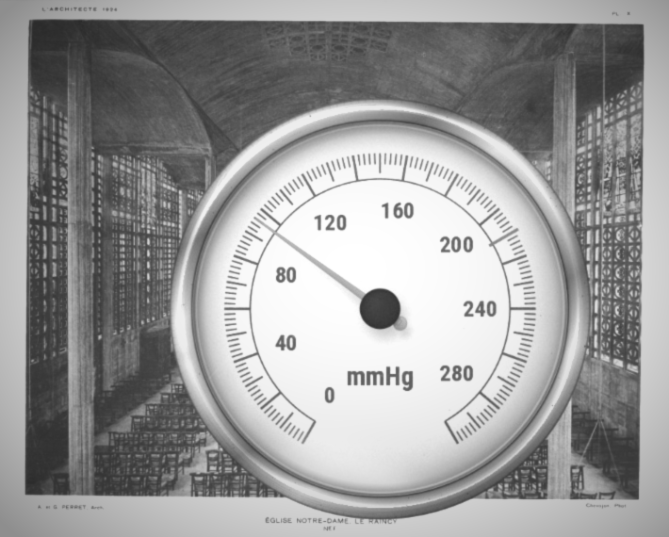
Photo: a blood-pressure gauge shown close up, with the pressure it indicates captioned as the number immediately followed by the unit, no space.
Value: 96mmHg
